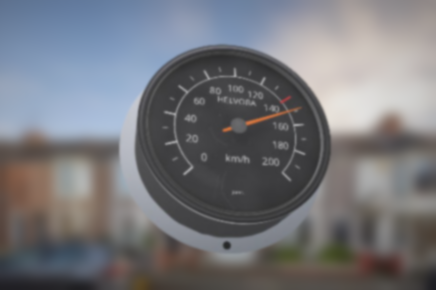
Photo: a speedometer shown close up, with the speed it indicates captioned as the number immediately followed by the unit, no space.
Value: 150km/h
